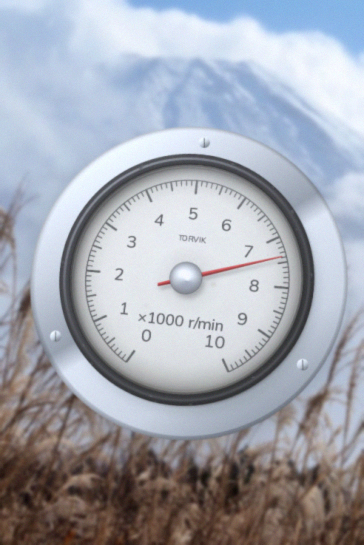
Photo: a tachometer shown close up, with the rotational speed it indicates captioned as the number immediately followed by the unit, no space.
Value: 7400rpm
